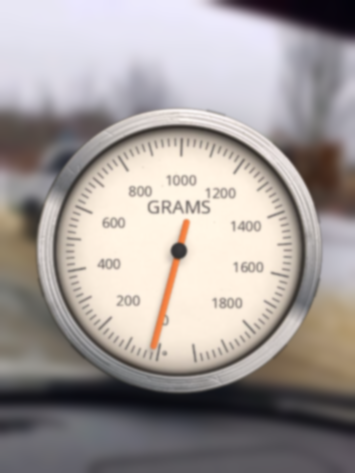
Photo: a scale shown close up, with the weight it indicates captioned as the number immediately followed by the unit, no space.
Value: 20g
